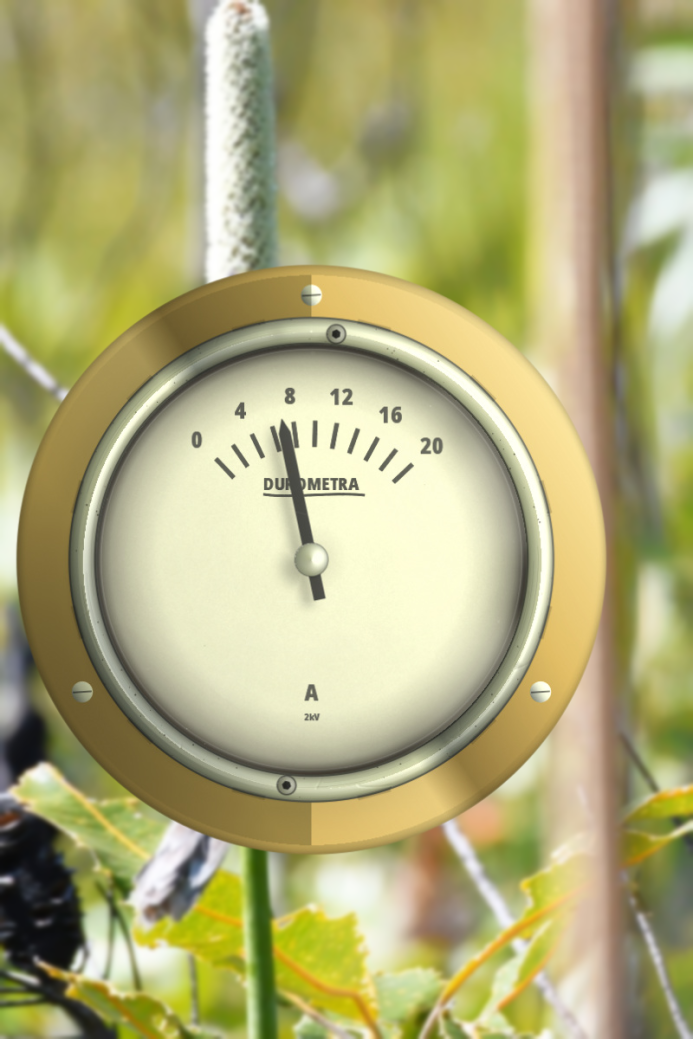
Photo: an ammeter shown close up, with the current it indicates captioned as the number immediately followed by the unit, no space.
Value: 7A
